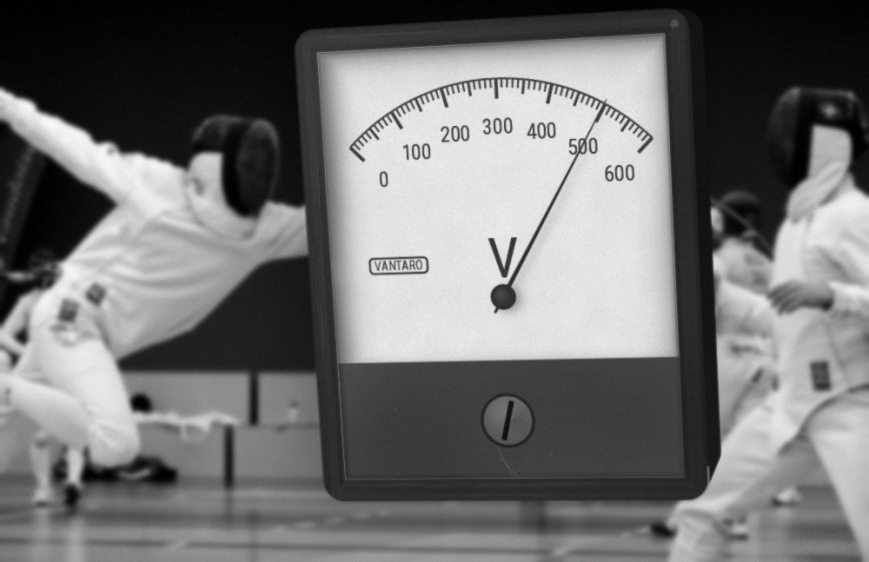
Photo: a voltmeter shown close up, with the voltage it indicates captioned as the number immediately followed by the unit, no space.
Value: 500V
